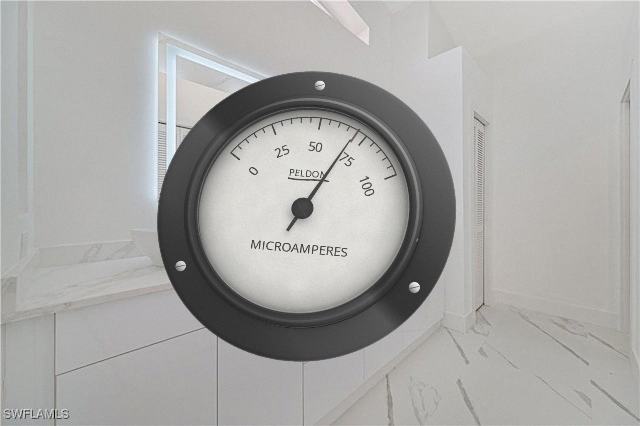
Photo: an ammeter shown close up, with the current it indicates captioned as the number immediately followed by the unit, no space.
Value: 70µA
